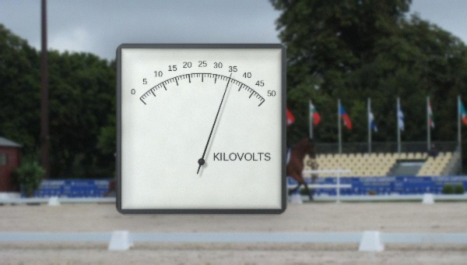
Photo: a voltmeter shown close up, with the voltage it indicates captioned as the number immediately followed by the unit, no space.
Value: 35kV
